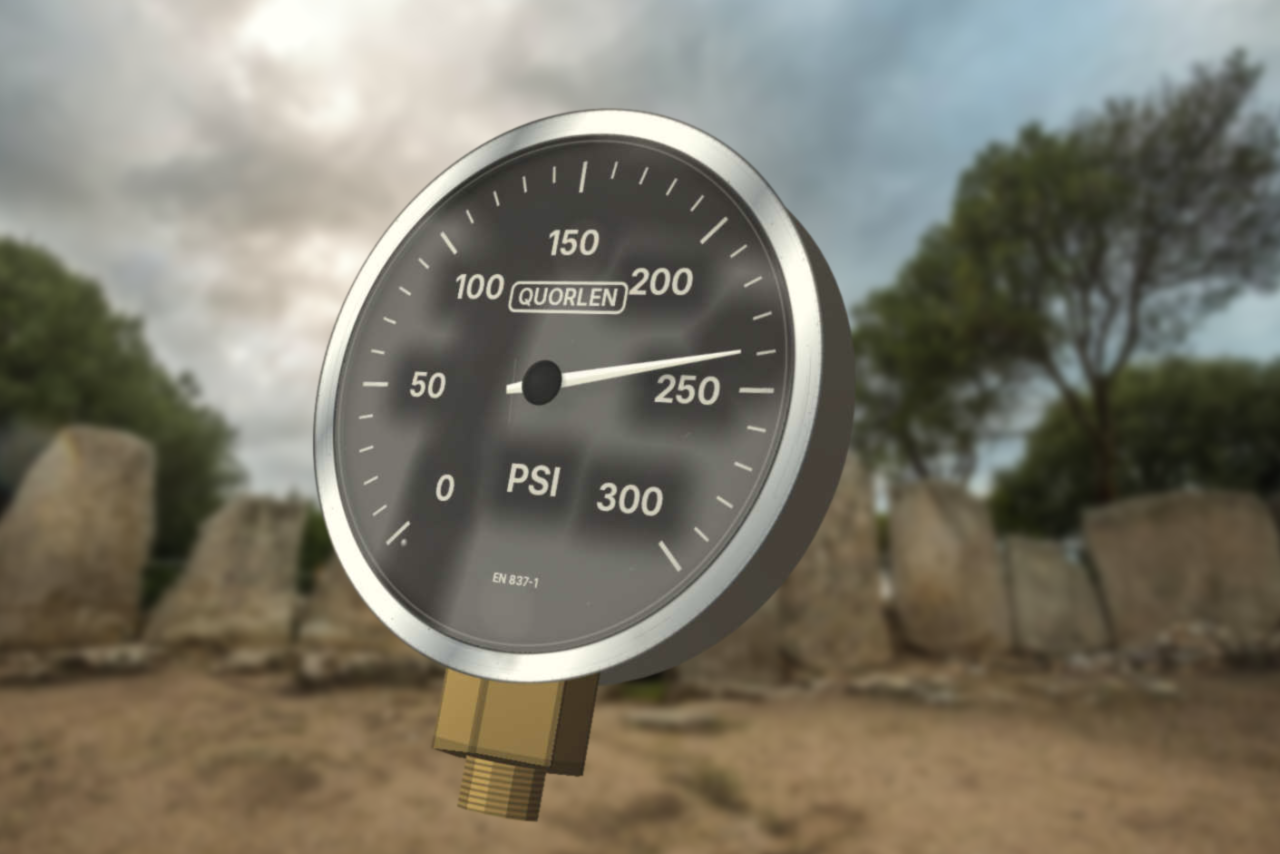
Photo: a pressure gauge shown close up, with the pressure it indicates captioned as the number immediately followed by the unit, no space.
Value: 240psi
